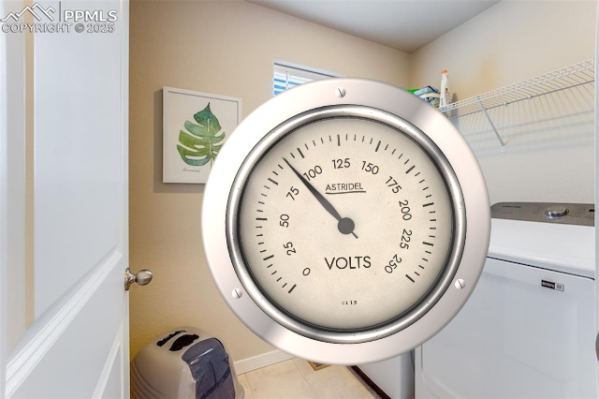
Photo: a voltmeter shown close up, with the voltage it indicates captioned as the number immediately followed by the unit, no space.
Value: 90V
